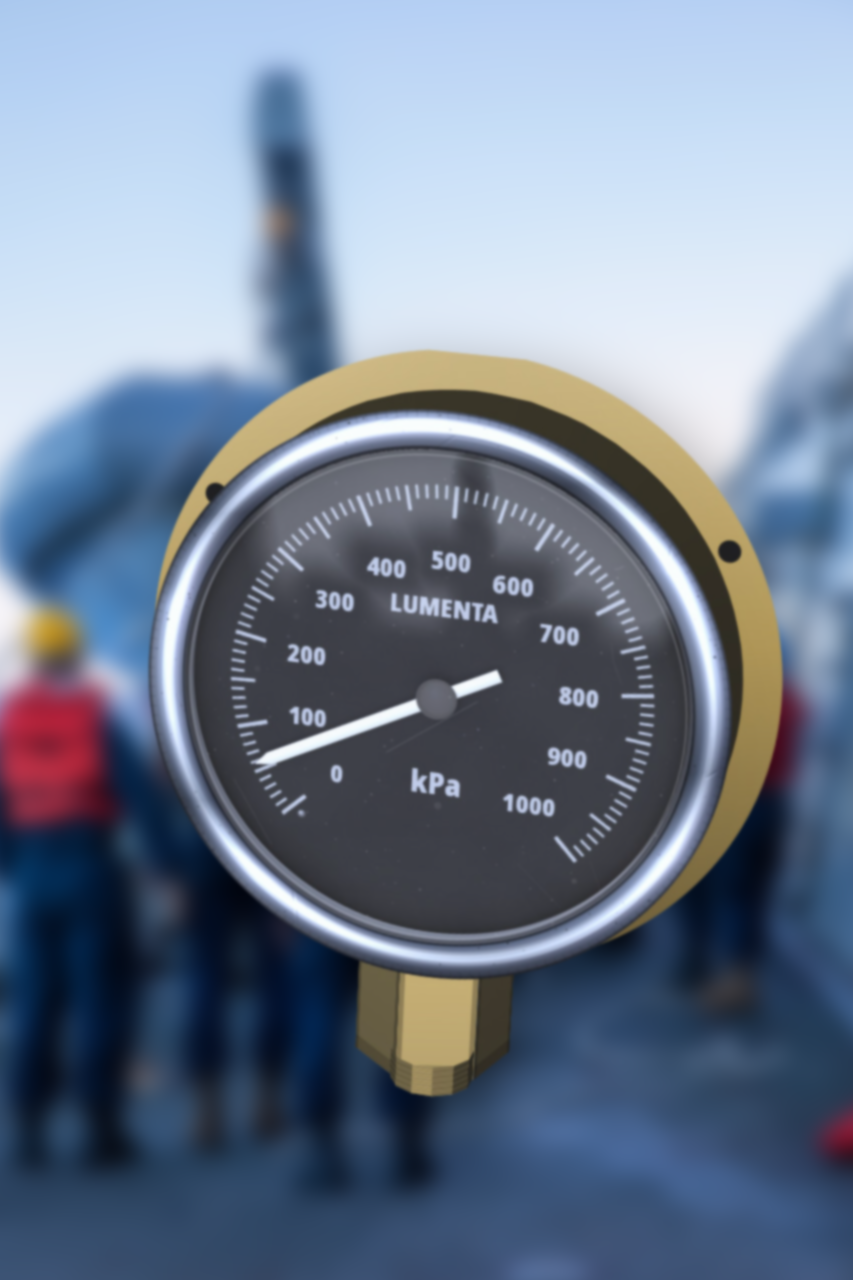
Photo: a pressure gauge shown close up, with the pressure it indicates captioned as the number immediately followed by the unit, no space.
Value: 60kPa
